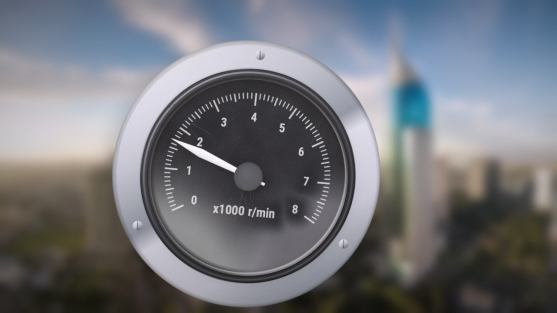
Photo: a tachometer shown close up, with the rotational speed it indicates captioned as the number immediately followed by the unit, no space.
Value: 1700rpm
